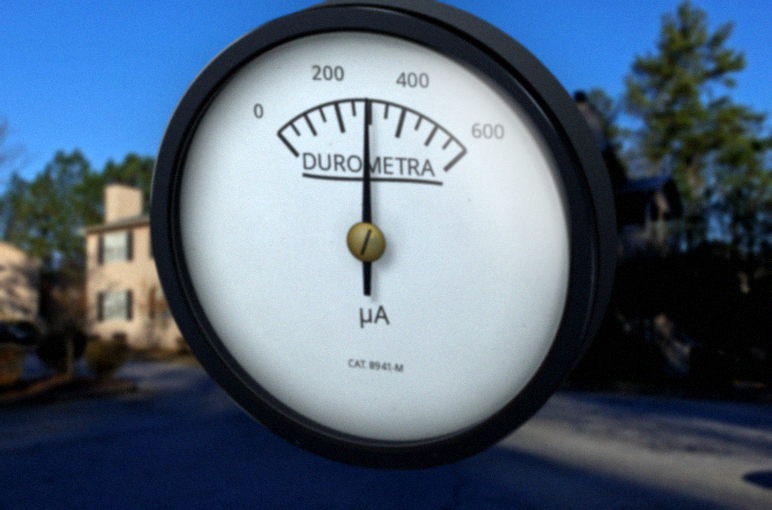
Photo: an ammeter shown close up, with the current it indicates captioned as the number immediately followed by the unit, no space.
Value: 300µA
